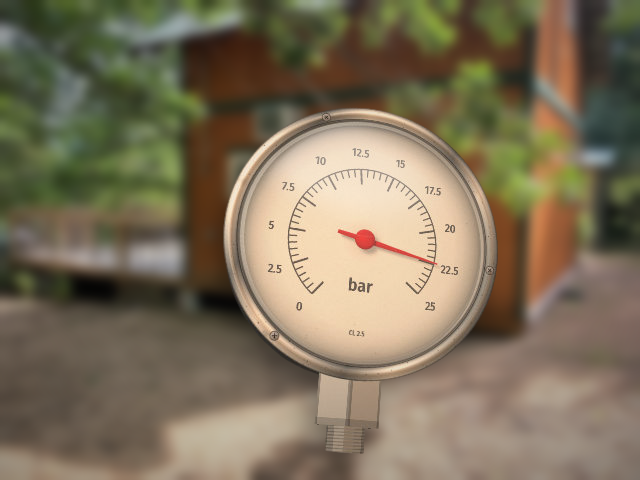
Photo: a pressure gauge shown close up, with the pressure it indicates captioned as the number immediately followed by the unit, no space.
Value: 22.5bar
